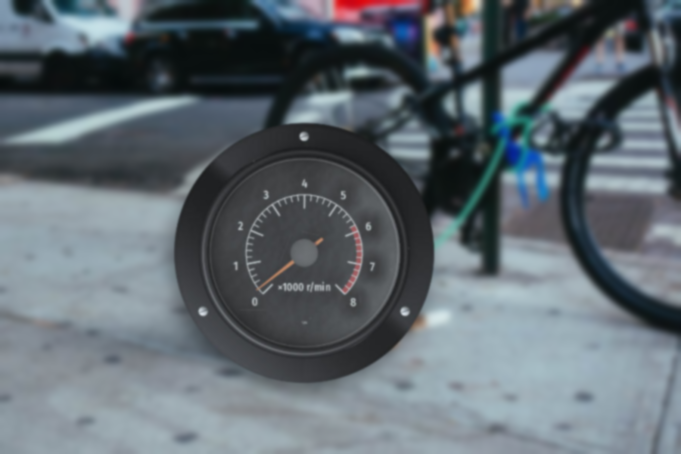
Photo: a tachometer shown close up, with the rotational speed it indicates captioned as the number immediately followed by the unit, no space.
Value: 200rpm
